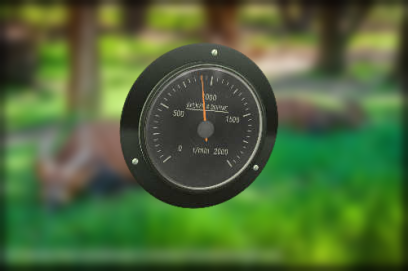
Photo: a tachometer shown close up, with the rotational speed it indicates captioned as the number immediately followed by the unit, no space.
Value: 900rpm
